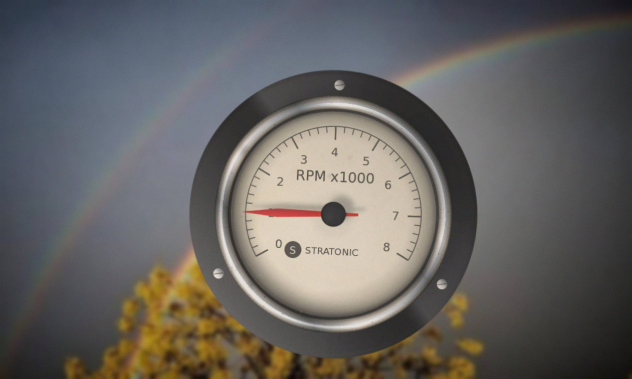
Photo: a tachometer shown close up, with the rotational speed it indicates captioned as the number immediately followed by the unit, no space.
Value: 1000rpm
